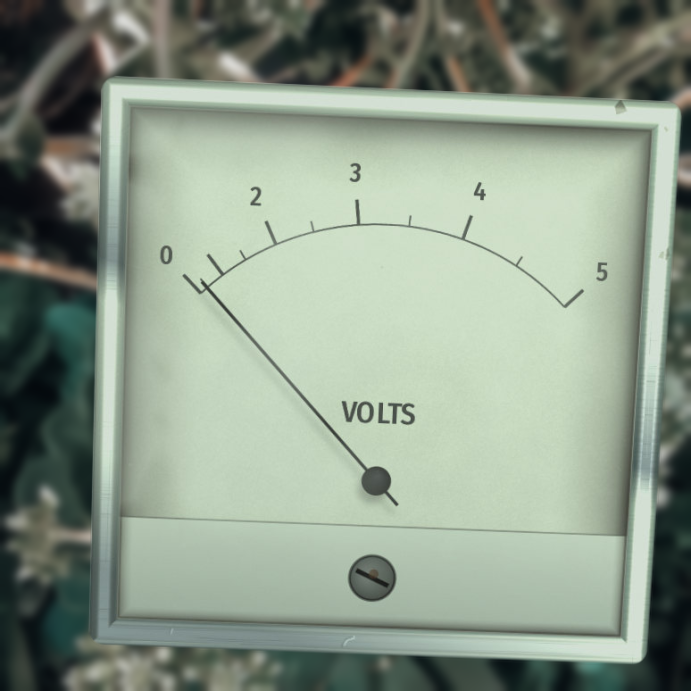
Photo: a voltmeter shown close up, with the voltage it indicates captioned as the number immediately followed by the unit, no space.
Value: 0.5V
